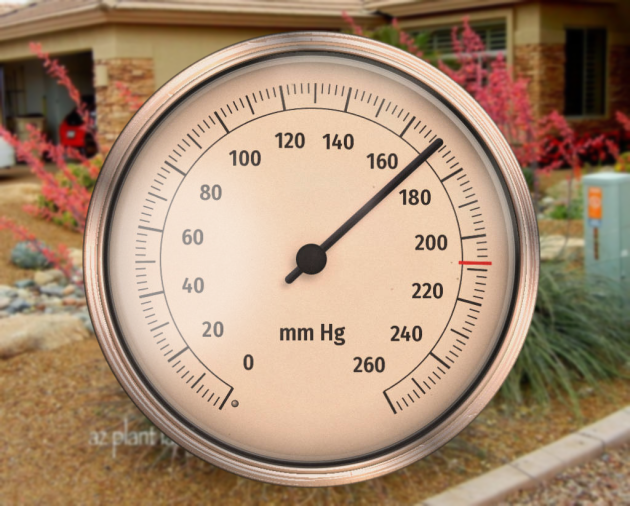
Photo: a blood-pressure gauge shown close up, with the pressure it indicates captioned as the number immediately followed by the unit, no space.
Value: 170mmHg
